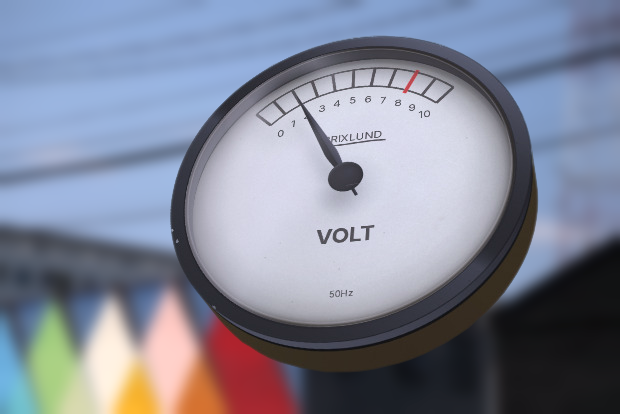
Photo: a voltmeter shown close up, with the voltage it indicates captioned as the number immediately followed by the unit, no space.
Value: 2V
